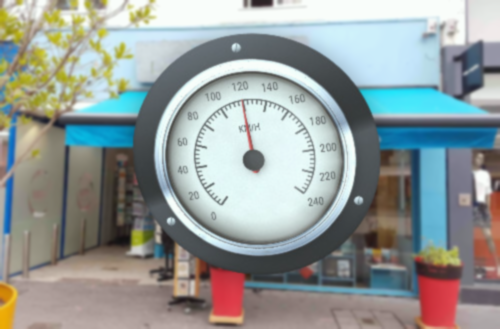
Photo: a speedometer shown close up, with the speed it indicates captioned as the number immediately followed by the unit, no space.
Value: 120km/h
